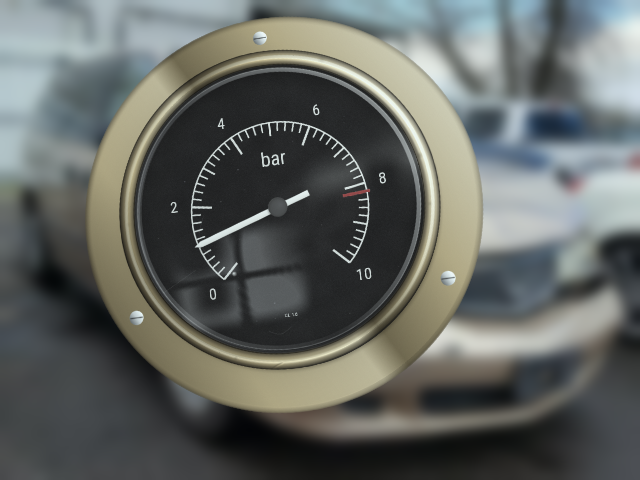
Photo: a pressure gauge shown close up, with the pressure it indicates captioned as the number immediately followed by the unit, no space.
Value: 1bar
